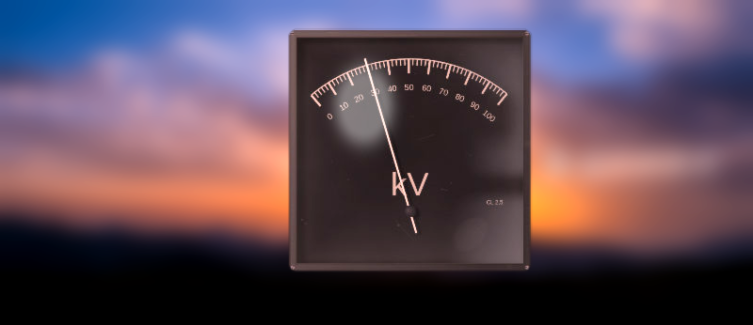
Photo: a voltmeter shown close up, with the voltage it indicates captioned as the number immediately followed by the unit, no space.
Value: 30kV
